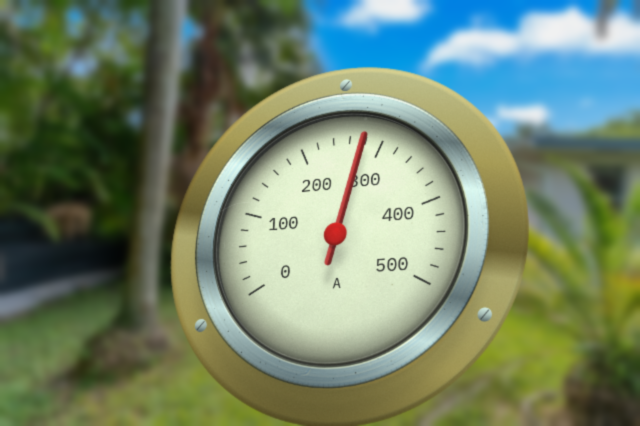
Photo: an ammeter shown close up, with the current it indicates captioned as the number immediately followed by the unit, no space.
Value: 280A
